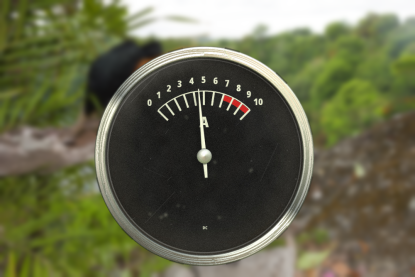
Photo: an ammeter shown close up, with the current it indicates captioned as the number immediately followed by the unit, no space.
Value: 4.5A
